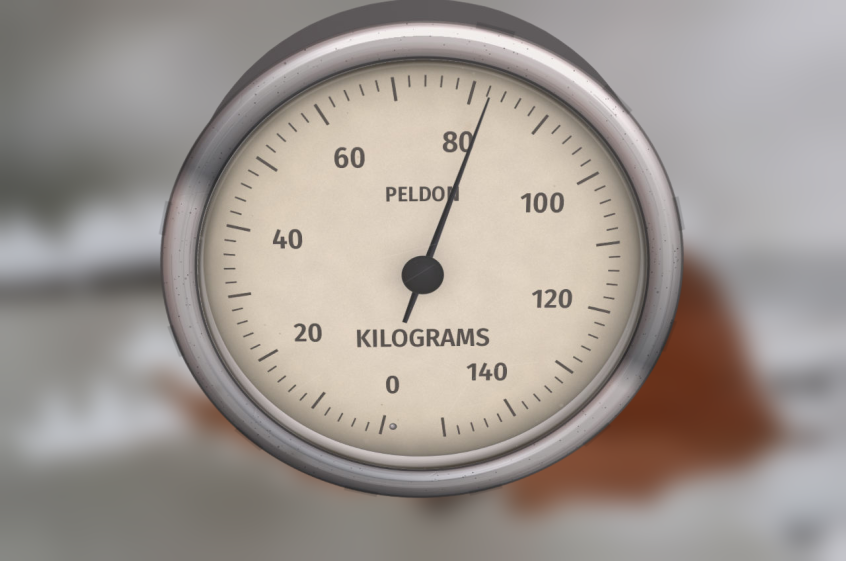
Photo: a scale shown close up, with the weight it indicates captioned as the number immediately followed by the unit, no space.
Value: 82kg
